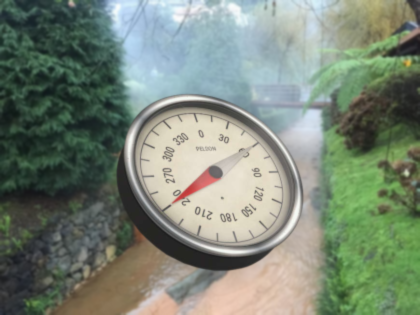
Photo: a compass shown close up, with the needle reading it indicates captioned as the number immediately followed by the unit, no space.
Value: 240°
